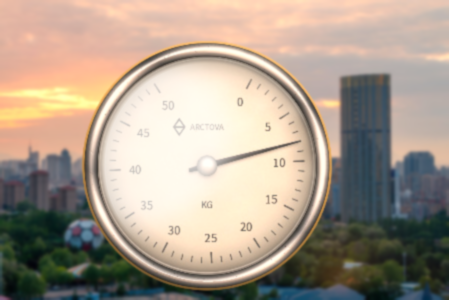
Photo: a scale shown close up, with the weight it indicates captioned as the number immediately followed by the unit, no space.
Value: 8kg
